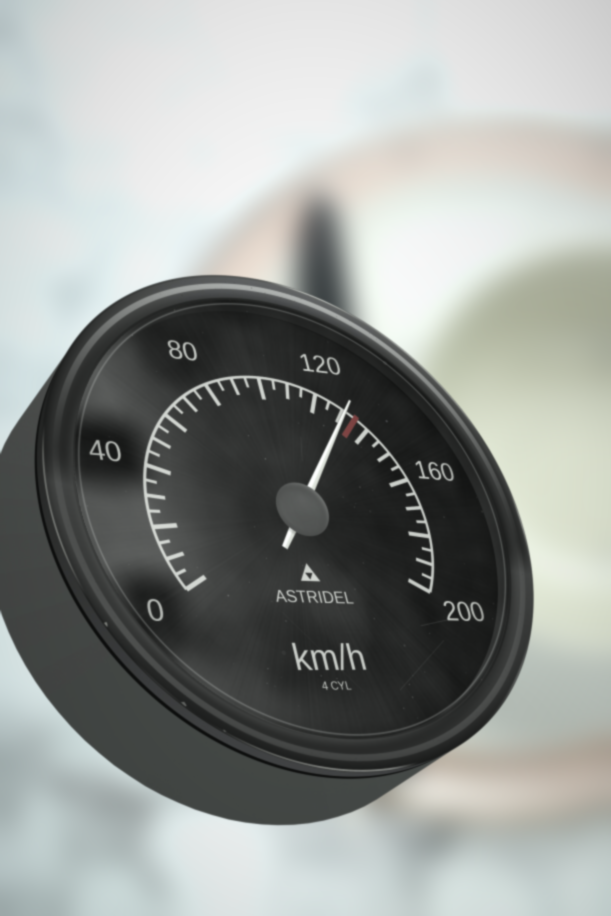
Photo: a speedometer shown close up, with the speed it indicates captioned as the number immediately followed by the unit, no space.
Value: 130km/h
